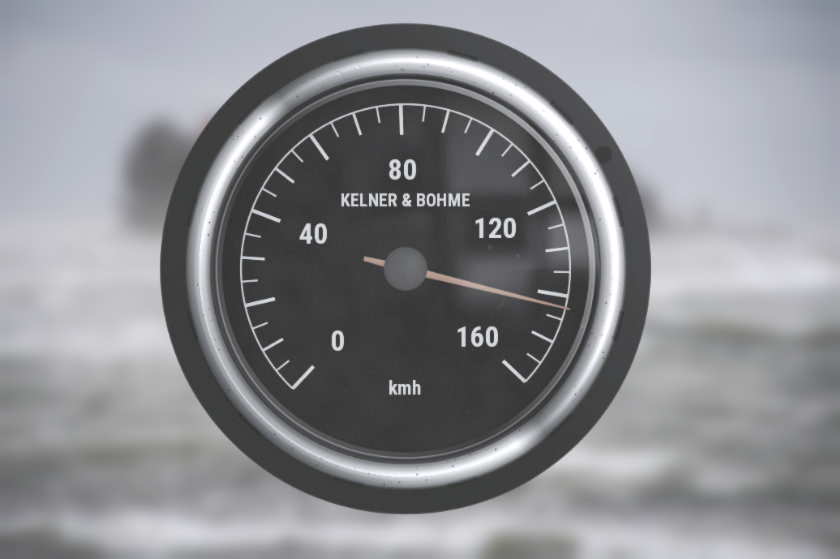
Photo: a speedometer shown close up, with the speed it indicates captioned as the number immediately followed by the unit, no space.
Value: 142.5km/h
